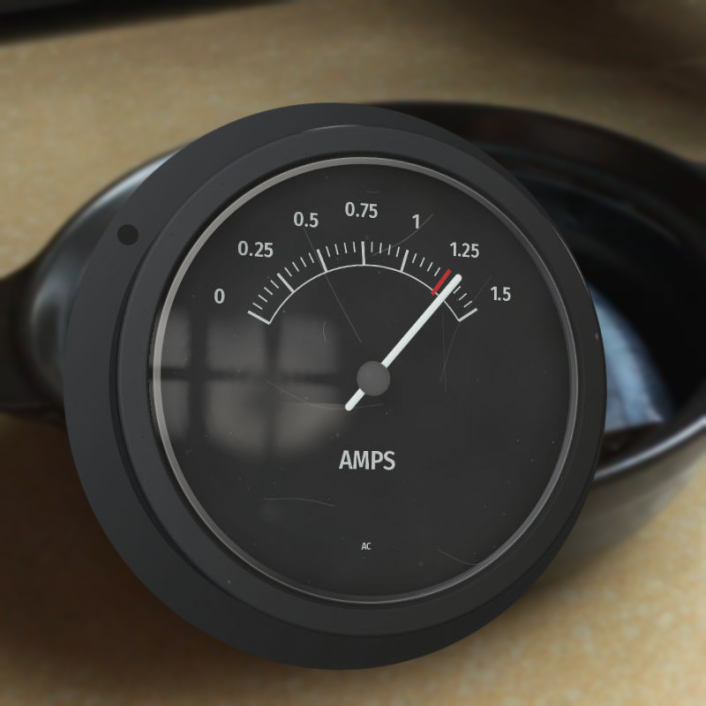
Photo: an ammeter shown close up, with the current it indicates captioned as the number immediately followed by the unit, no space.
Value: 1.3A
